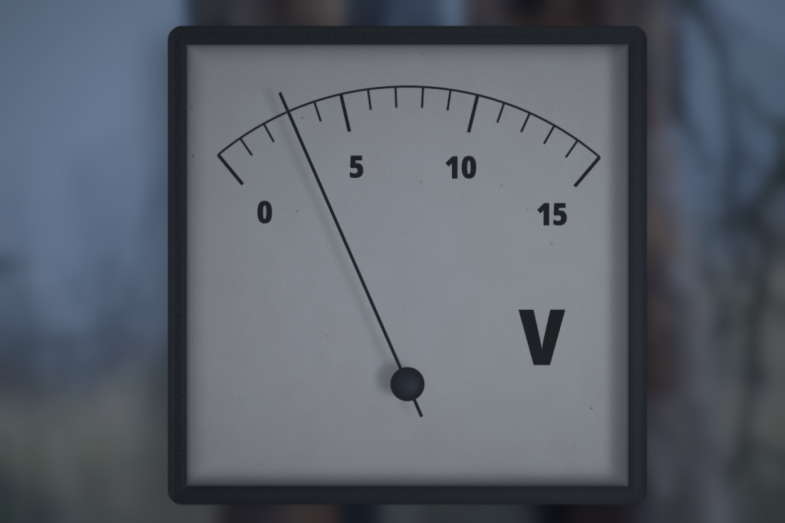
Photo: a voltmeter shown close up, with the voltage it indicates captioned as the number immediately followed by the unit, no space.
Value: 3V
